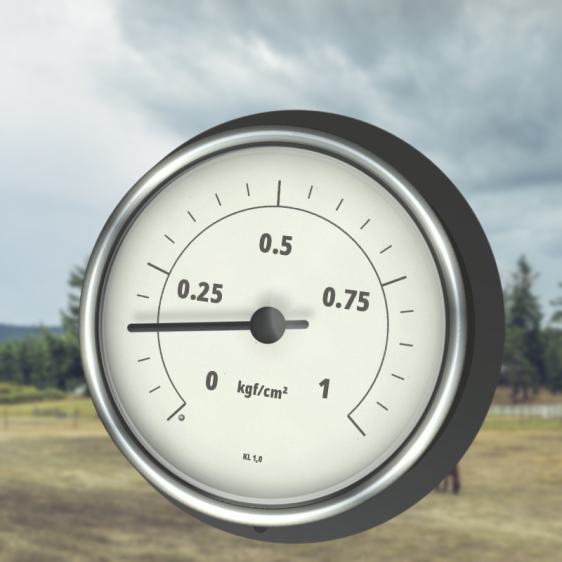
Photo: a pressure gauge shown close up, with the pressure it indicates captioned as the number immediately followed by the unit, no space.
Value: 0.15kg/cm²
